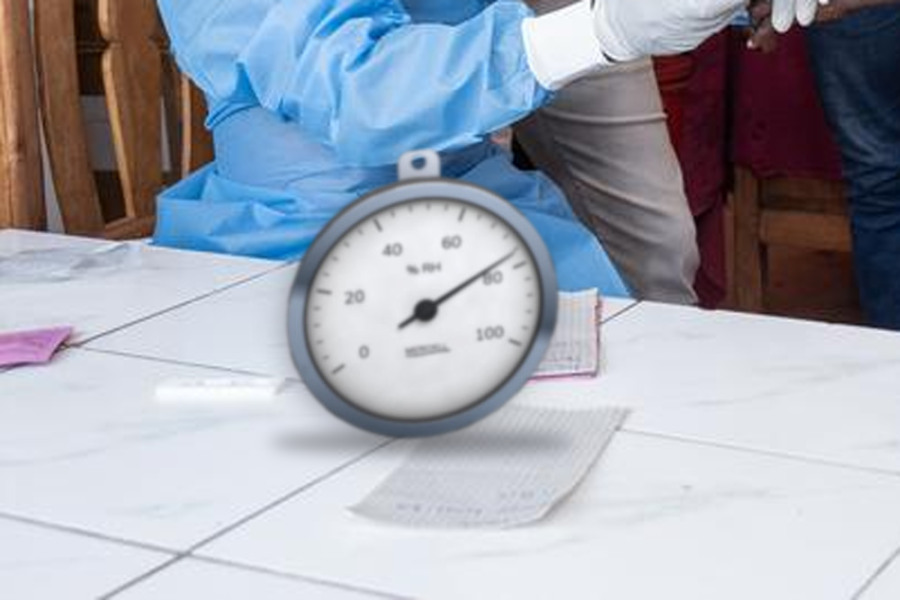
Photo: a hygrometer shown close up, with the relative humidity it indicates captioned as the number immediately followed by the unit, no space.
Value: 76%
